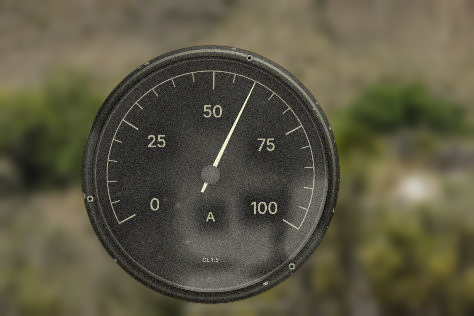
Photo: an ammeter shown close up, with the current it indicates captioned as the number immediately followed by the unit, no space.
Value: 60A
